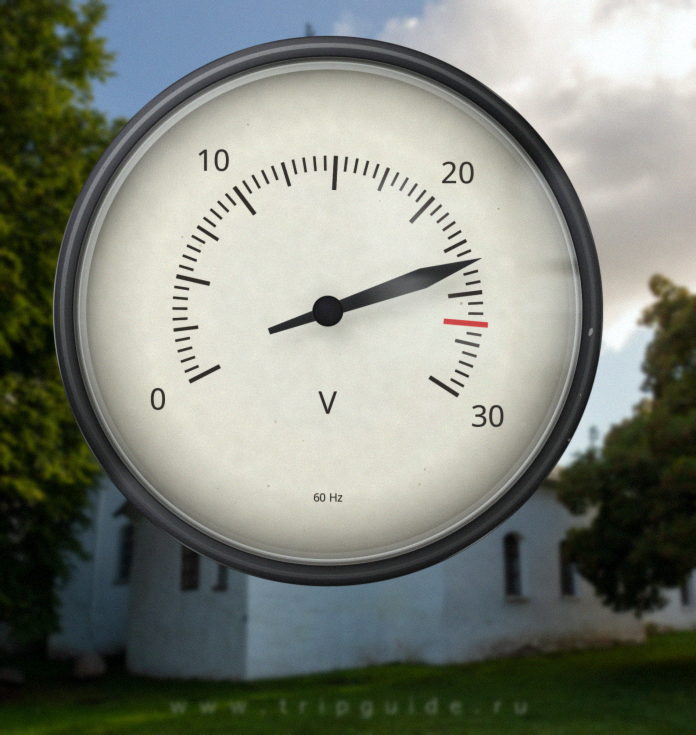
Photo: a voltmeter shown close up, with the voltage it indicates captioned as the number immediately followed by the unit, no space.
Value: 23.5V
